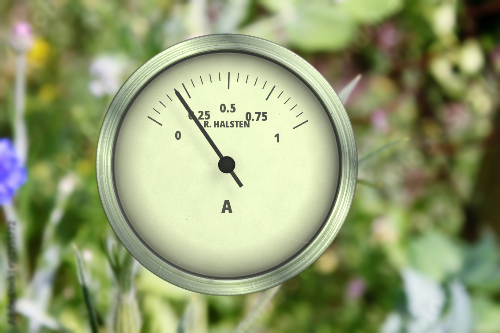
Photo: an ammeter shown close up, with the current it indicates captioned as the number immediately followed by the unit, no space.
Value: 0.2A
